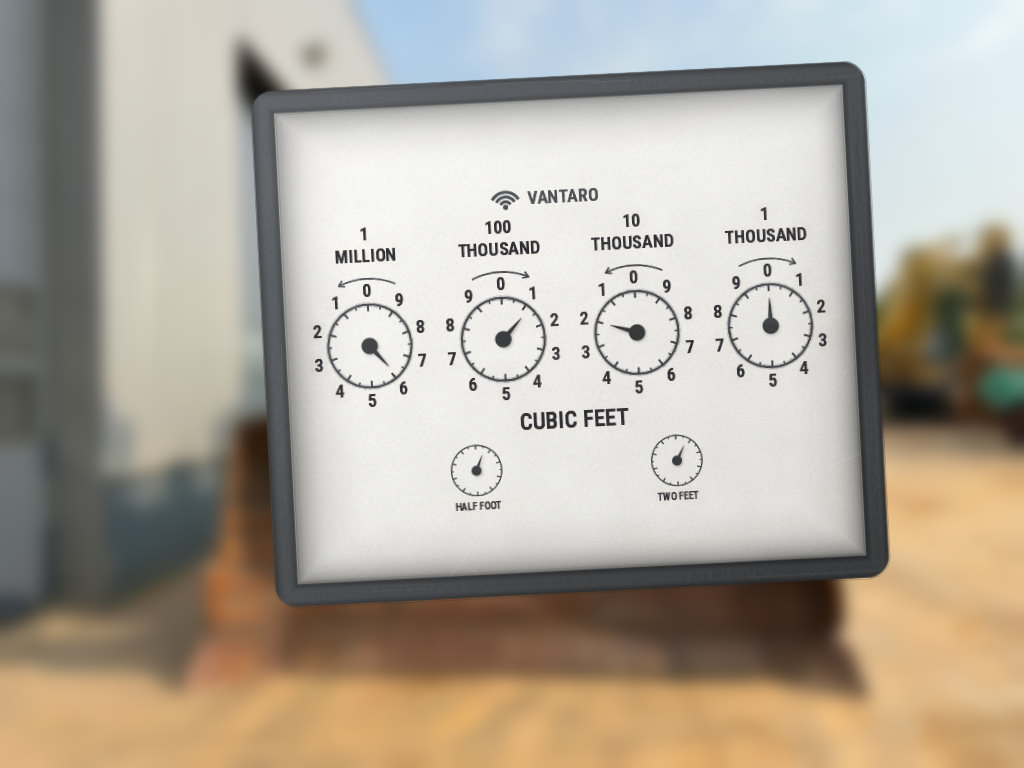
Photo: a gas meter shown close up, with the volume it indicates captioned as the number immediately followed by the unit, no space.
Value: 612000ft³
